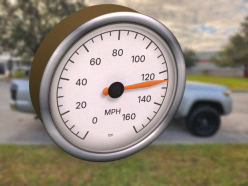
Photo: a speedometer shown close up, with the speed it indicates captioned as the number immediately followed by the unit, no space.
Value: 125mph
